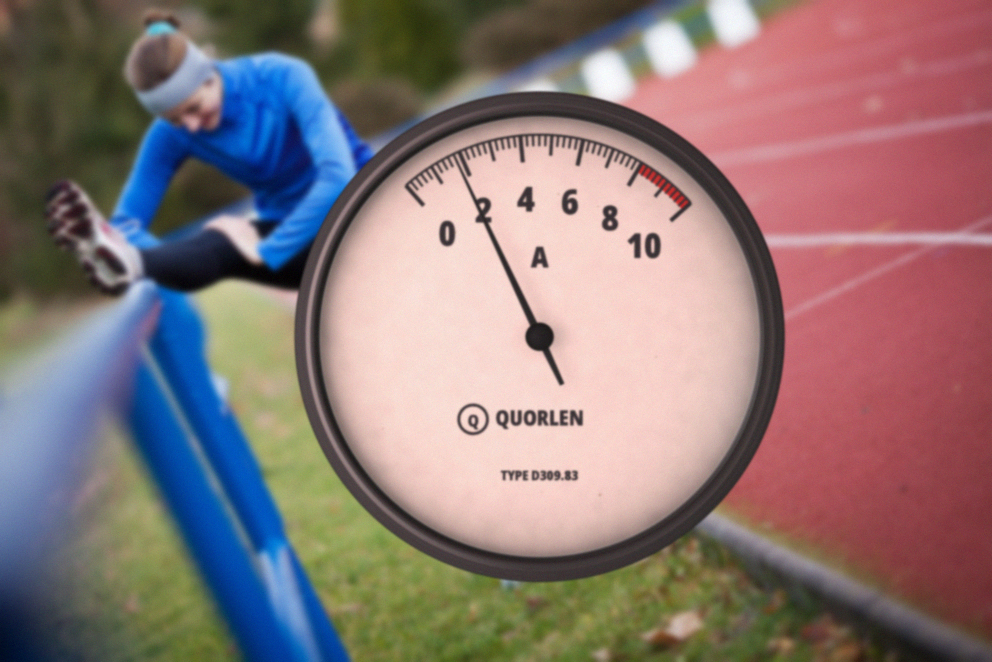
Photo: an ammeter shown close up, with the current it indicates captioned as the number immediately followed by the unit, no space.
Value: 1.8A
